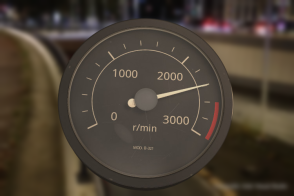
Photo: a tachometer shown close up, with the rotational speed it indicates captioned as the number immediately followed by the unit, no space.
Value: 2400rpm
